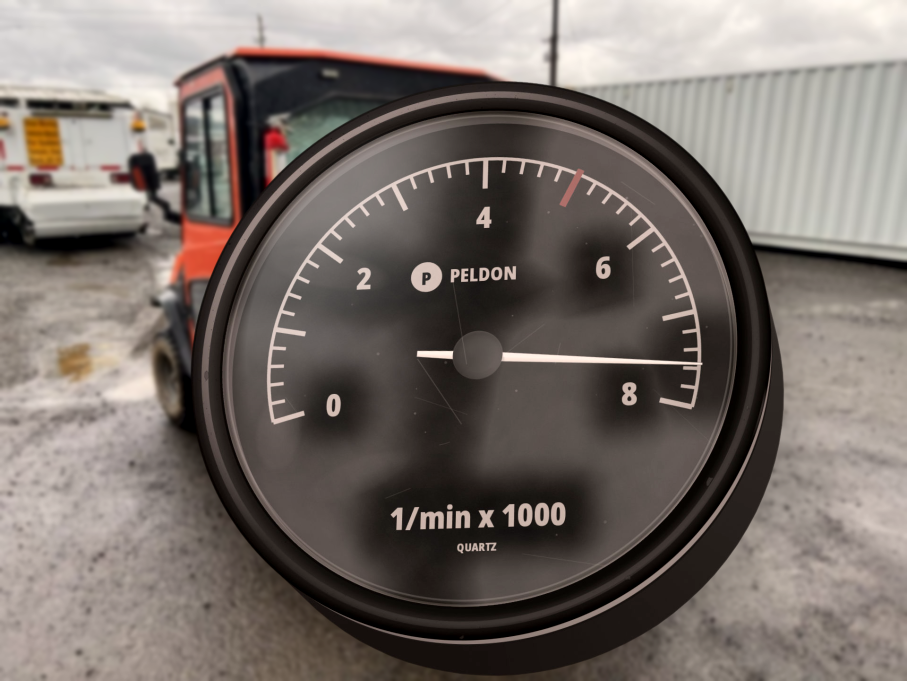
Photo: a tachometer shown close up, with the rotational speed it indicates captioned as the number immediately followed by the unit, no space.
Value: 7600rpm
